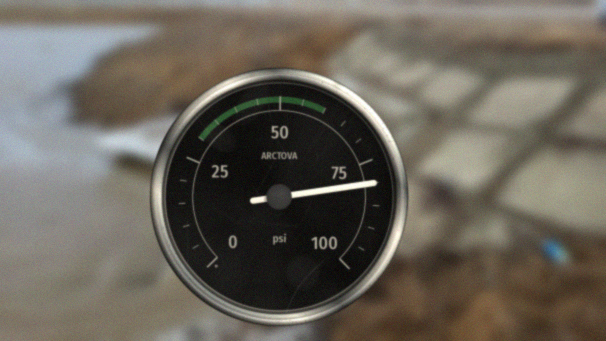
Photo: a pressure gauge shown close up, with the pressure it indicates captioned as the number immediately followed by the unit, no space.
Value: 80psi
